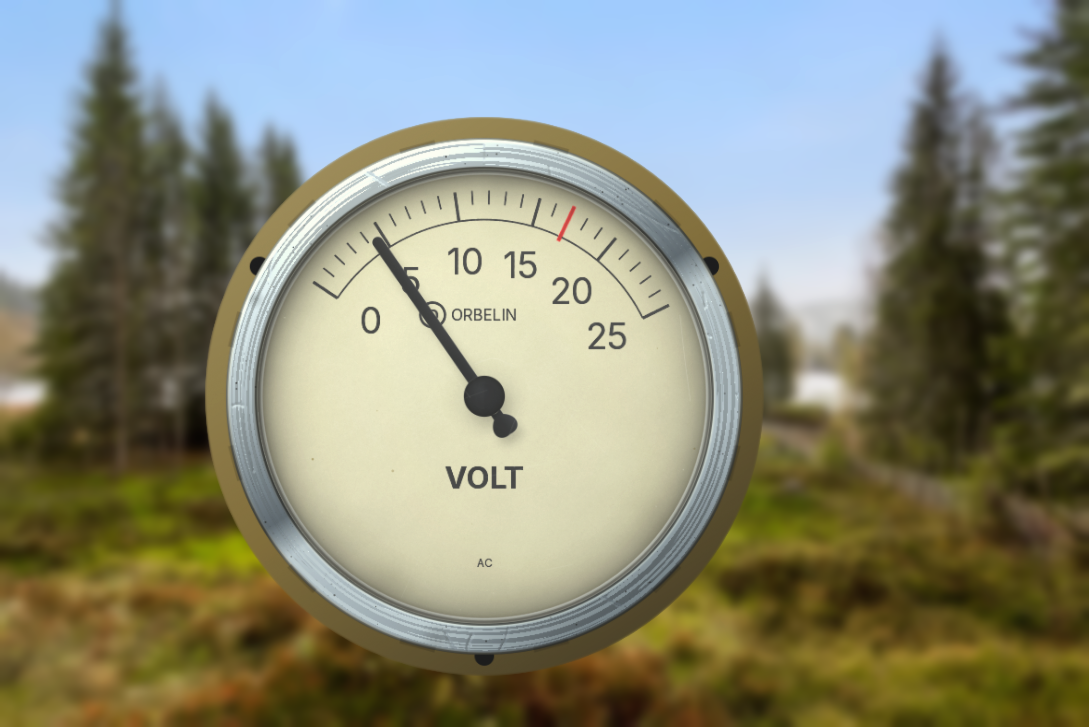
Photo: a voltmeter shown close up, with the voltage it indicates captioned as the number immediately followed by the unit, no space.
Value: 4.5V
